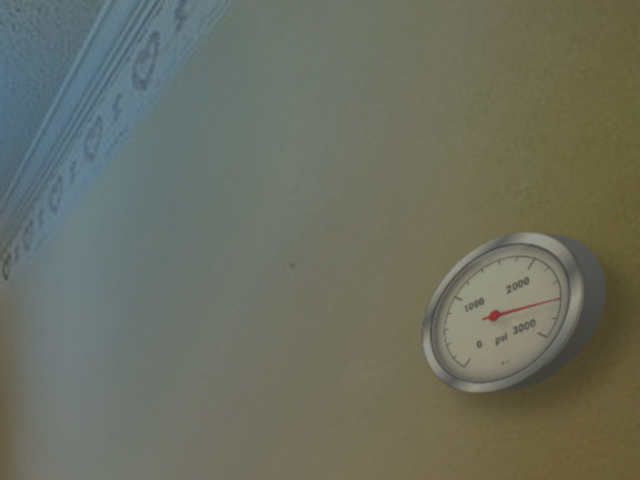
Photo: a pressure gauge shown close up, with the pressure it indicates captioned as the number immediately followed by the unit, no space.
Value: 2600psi
